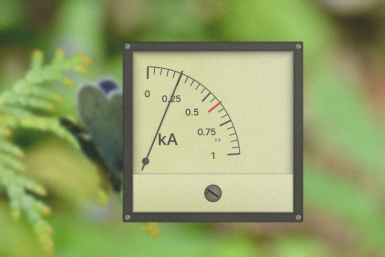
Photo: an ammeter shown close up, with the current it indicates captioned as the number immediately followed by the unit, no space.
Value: 0.25kA
